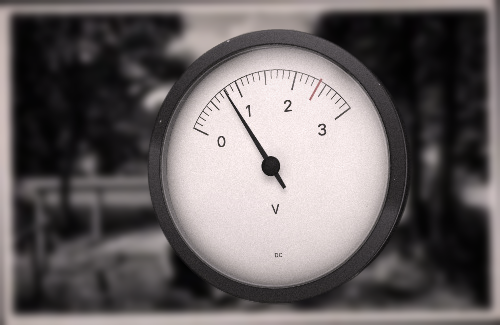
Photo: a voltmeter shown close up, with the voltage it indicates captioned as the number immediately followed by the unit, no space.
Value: 0.8V
